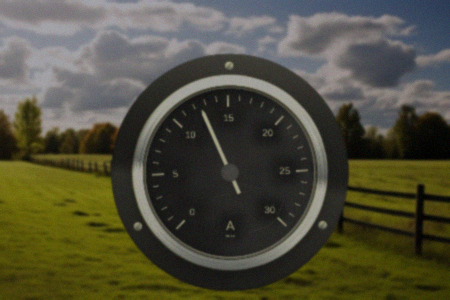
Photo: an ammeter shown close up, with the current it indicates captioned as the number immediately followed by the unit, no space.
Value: 12.5A
